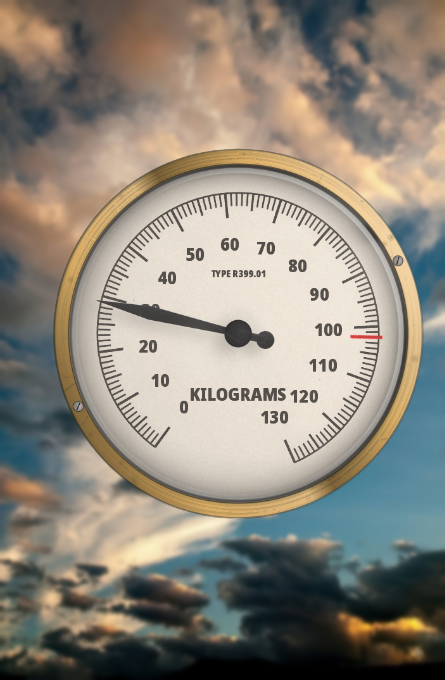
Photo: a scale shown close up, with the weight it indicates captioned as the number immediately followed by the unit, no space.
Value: 29kg
